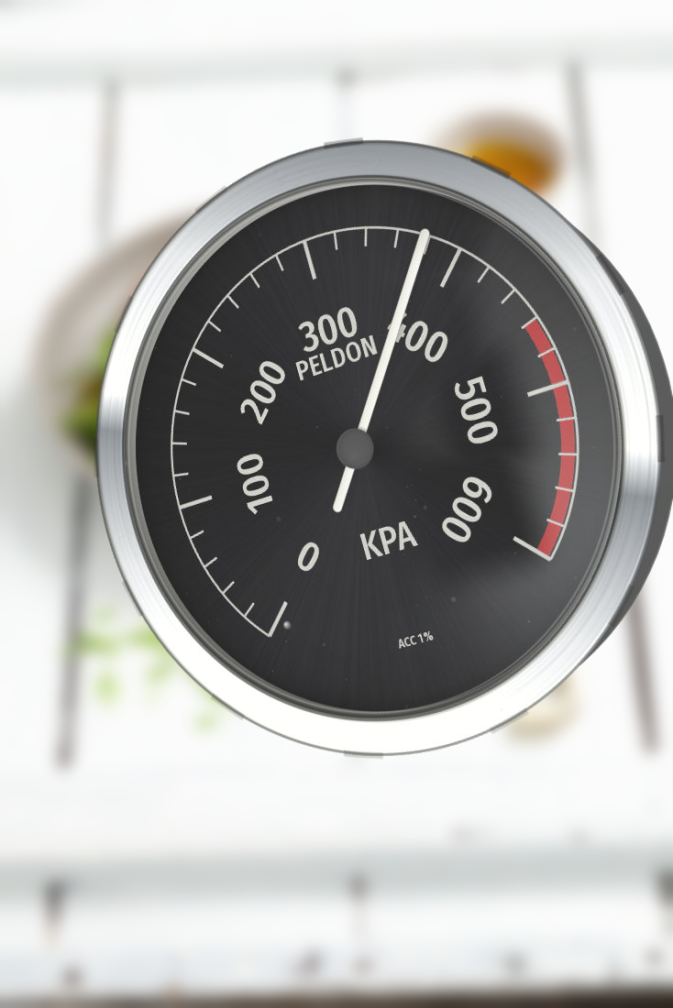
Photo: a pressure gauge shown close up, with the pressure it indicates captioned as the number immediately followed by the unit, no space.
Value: 380kPa
